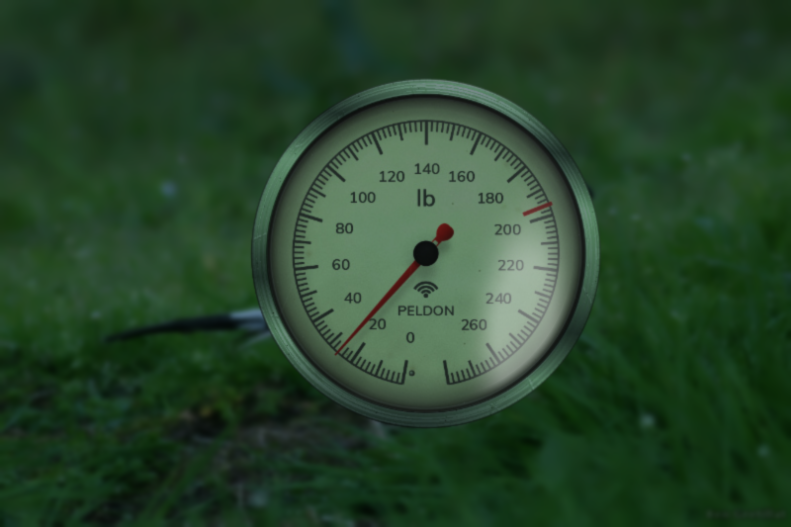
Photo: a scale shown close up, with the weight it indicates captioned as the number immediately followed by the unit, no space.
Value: 26lb
